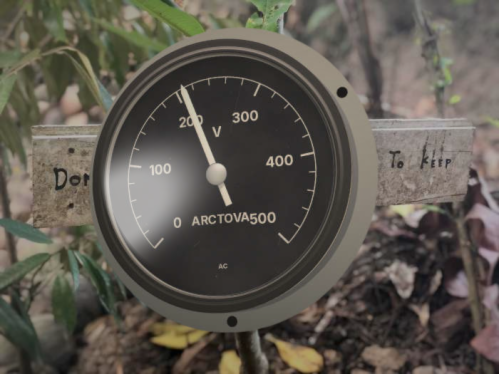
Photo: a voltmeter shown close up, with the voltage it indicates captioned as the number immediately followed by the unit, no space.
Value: 210V
